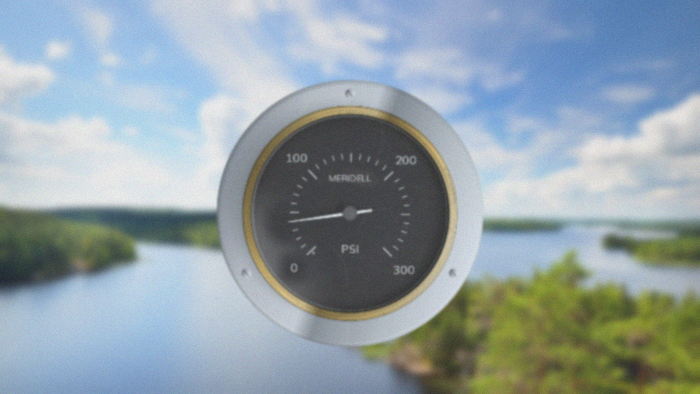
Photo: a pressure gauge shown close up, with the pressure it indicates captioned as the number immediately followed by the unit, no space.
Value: 40psi
